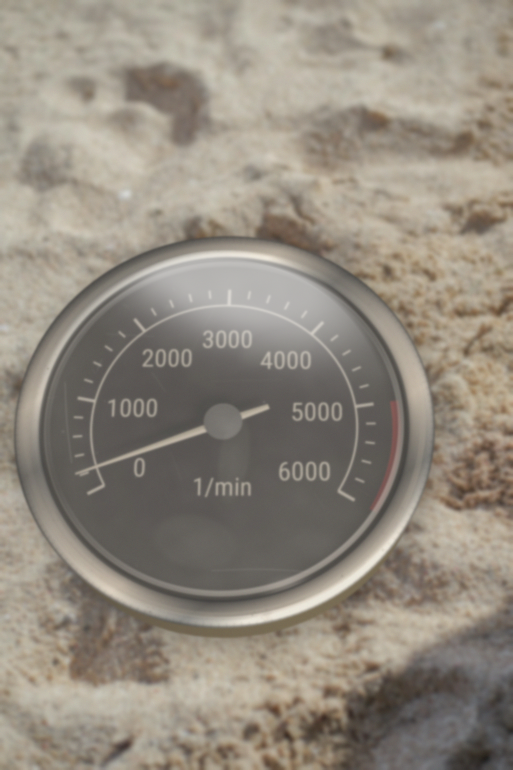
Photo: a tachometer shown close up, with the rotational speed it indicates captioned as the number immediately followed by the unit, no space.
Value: 200rpm
